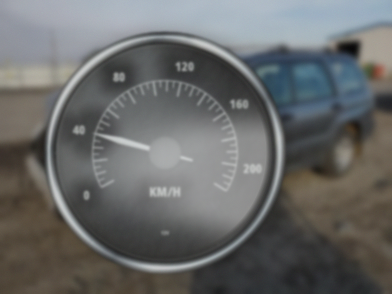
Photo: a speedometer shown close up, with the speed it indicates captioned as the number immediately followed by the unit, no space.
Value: 40km/h
